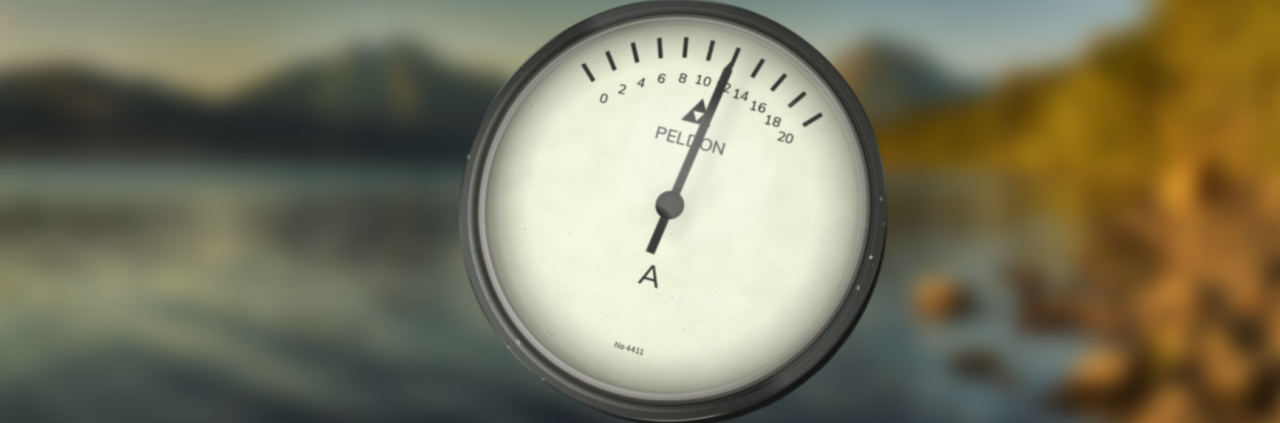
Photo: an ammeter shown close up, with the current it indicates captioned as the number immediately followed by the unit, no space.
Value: 12A
